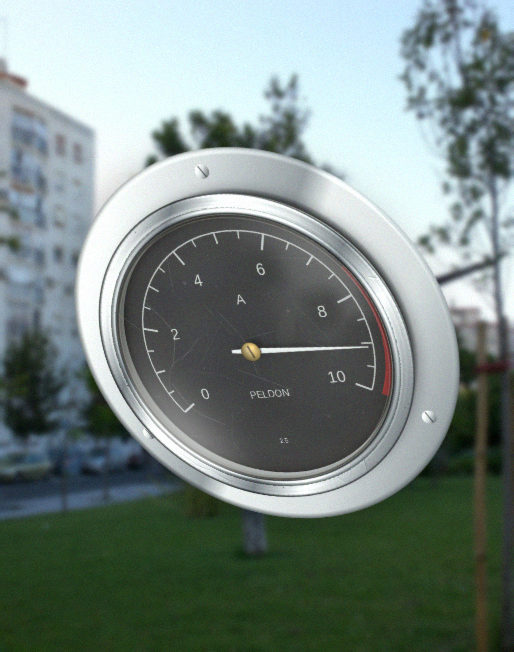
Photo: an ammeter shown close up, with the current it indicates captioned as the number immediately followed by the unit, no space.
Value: 9A
